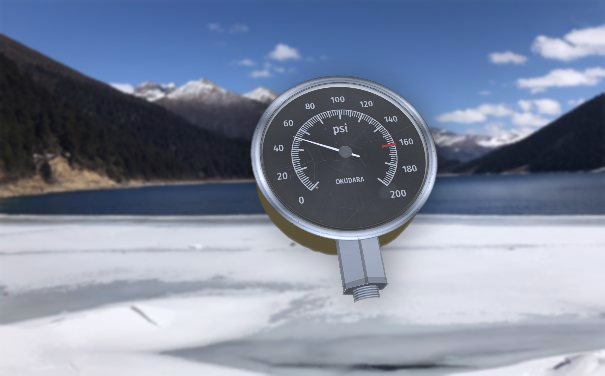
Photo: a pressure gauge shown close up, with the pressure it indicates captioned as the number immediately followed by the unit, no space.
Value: 50psi
